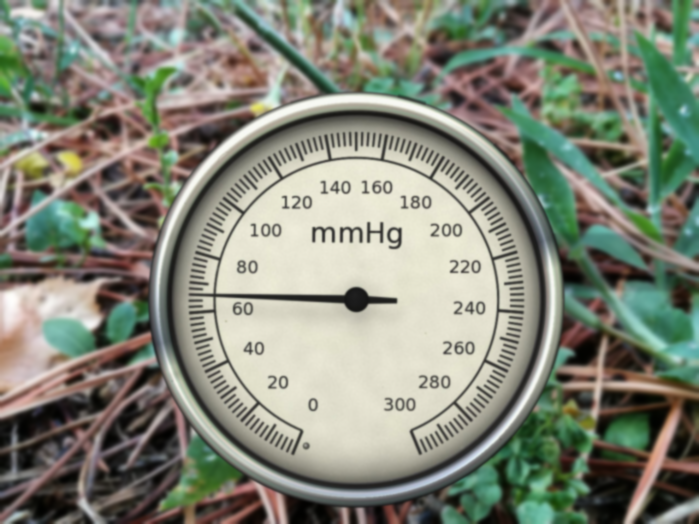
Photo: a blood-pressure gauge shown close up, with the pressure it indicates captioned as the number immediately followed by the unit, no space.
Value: 66mmHg
